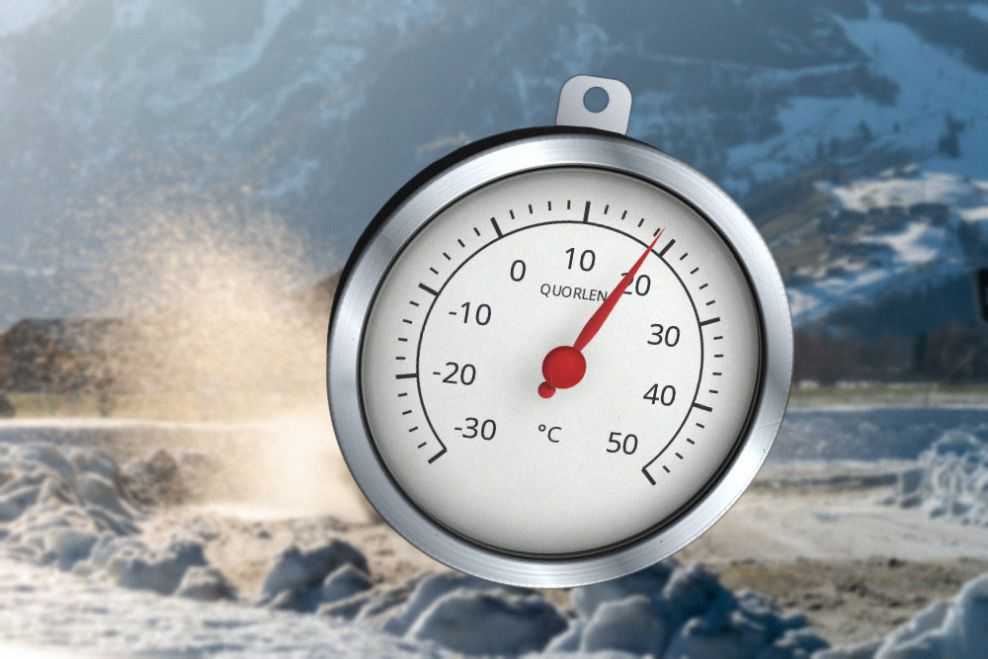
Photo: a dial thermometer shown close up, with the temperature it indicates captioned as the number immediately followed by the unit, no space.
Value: 18°C
